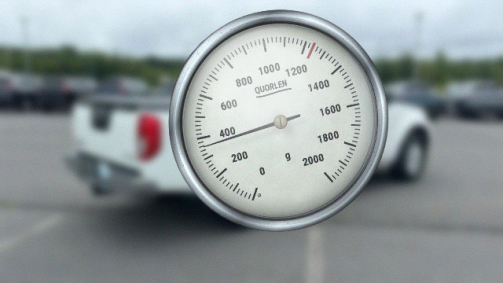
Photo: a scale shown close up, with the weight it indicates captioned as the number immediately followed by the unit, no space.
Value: 360g
